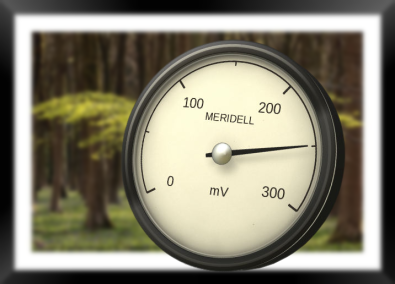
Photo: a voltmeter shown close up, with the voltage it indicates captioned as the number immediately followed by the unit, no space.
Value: 250mV
